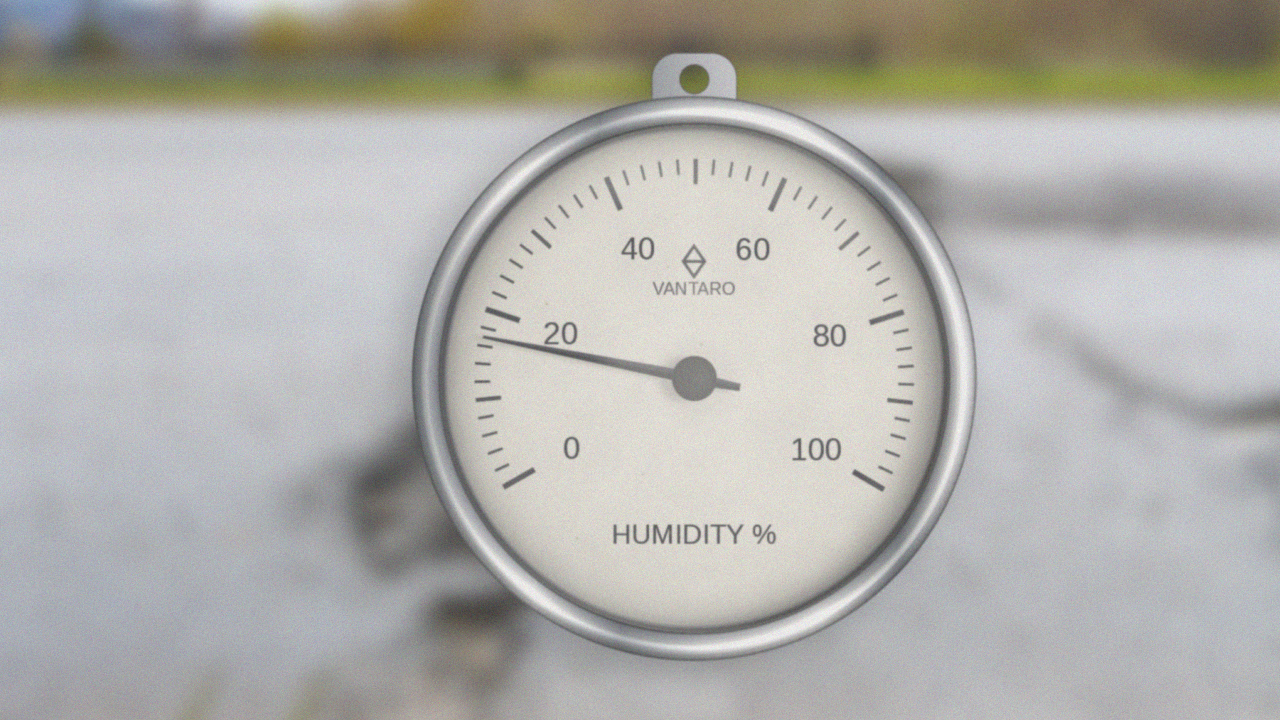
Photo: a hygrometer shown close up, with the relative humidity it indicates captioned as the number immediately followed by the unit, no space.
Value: 17%
